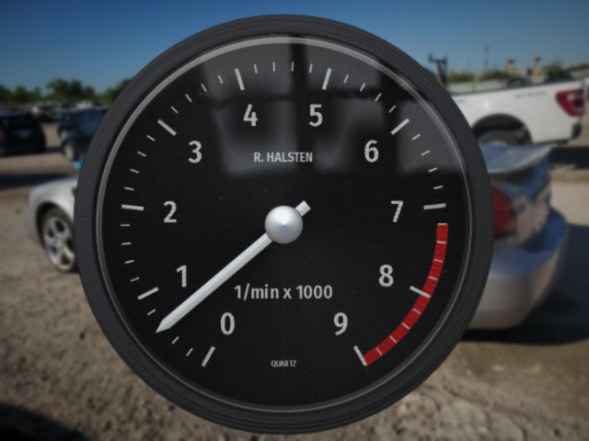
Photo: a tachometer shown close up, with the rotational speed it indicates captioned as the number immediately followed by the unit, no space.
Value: 600rpm
